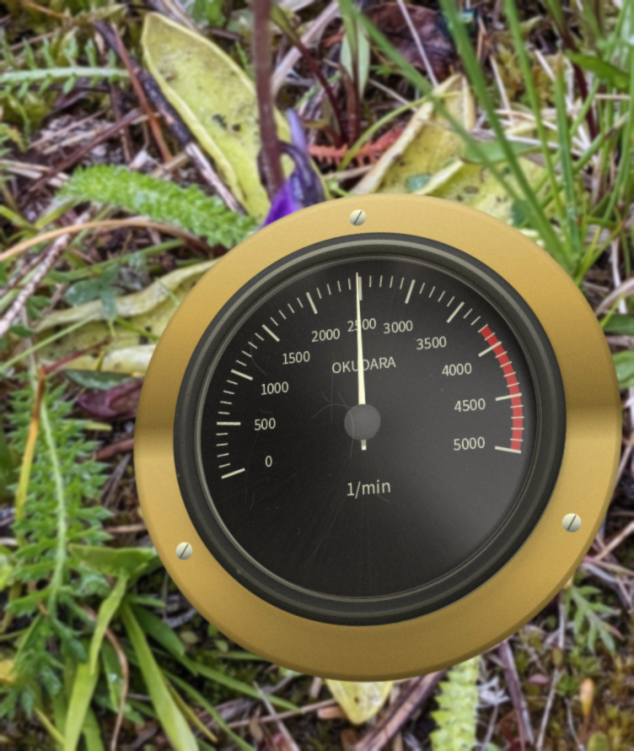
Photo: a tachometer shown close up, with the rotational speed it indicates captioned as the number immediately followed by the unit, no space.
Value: 2500rpm
